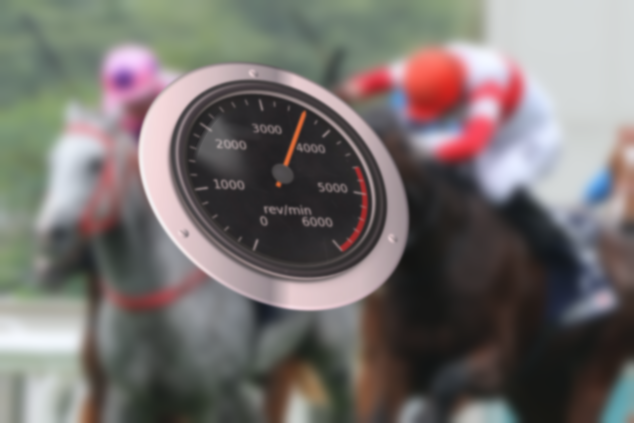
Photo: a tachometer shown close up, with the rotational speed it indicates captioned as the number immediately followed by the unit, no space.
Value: 3600rpm
